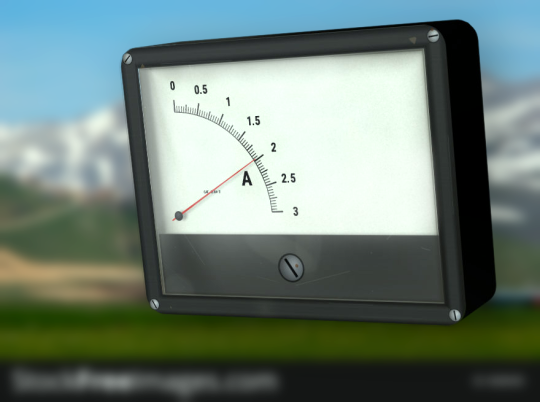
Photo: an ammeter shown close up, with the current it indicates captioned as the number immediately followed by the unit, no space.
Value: 2A
